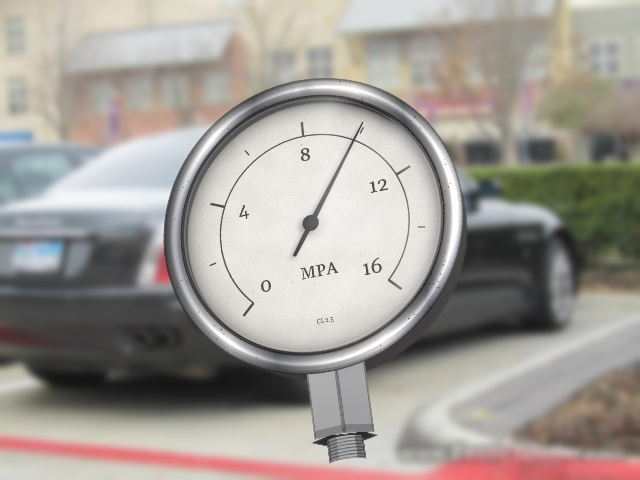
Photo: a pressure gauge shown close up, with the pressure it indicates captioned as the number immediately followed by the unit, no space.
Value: 10MPa
